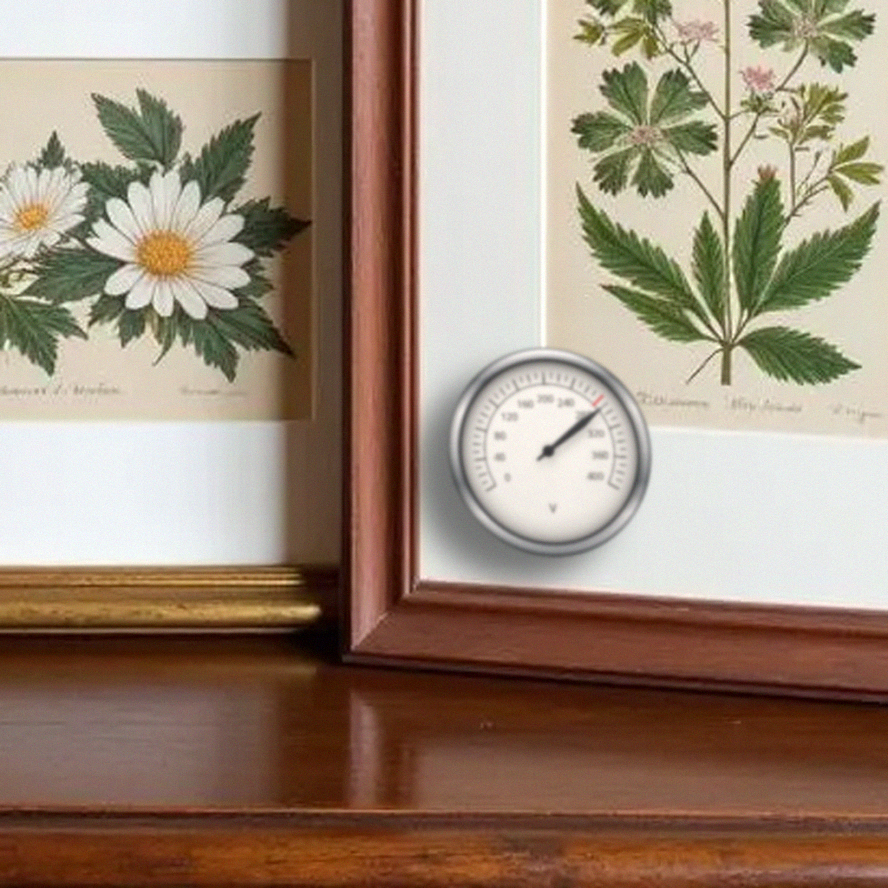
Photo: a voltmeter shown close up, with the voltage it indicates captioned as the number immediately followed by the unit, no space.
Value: 290V
